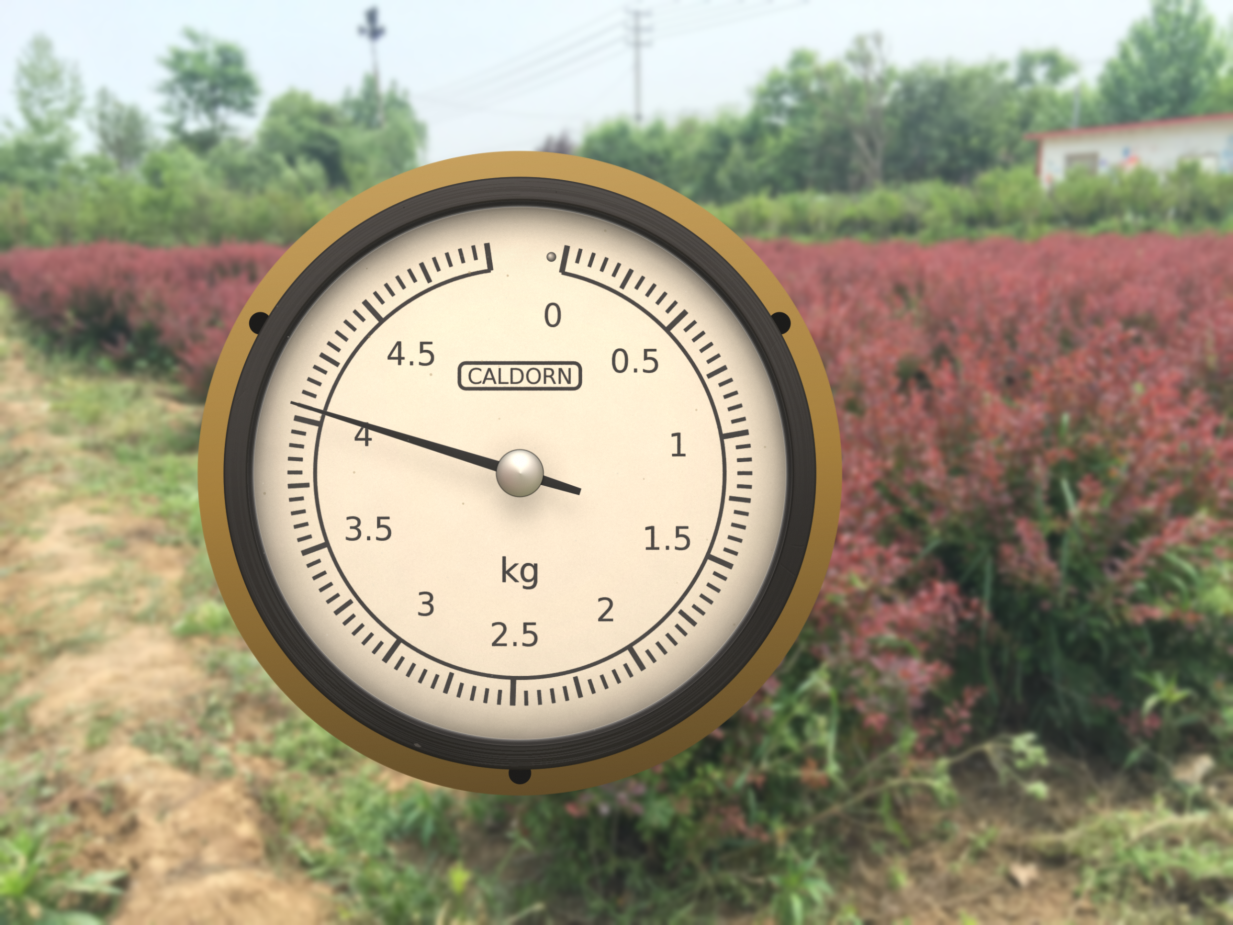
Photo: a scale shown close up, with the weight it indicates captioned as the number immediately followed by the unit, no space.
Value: 4.05kg
